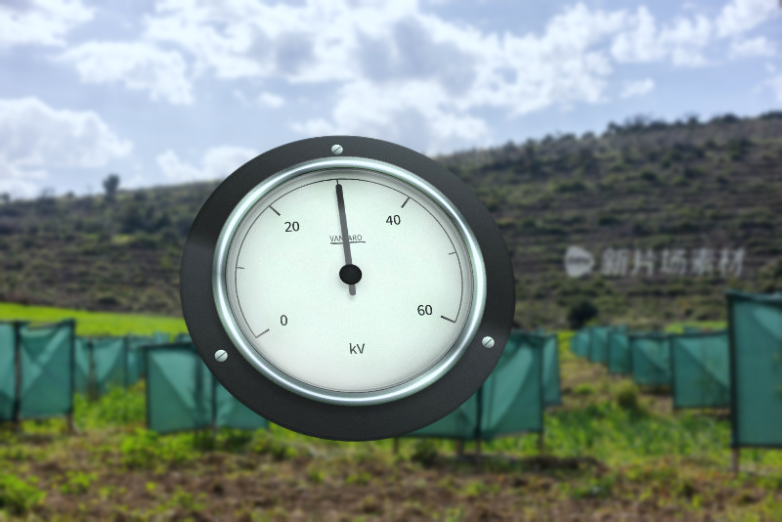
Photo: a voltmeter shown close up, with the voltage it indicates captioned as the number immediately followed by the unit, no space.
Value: 30kV
